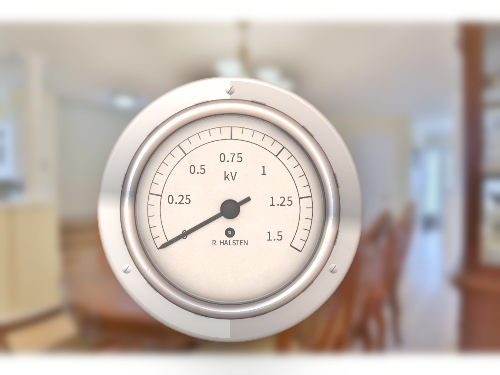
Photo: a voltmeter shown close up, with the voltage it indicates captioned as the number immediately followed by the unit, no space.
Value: 0kV
